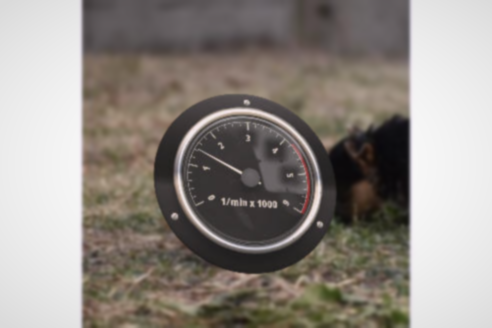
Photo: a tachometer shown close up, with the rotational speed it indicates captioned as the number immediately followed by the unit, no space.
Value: 1400rpm
